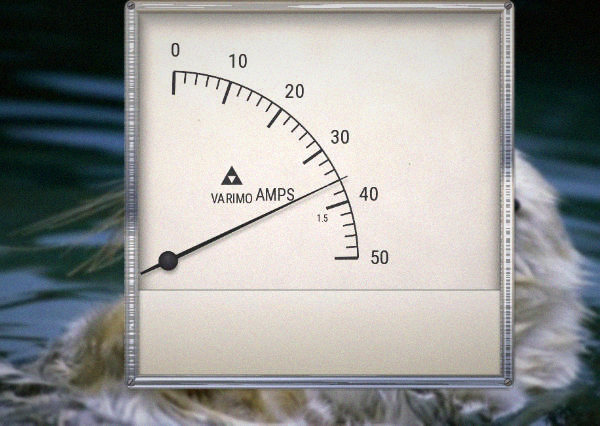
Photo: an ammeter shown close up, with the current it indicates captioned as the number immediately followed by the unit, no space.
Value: 36A
